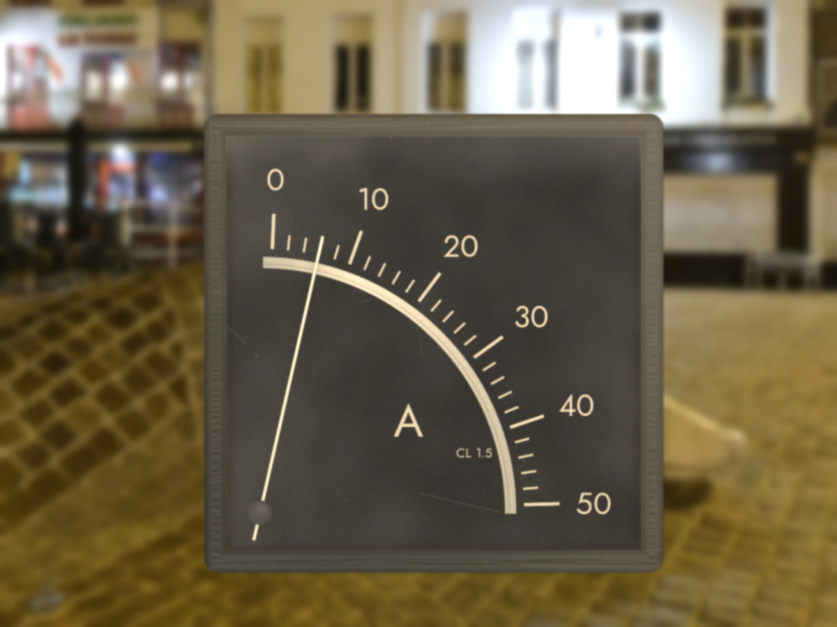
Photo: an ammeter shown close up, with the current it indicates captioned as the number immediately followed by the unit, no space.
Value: 6A
